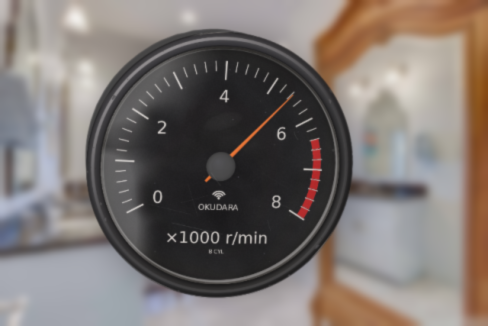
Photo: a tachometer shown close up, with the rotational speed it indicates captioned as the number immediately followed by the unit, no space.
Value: 5400rpm
